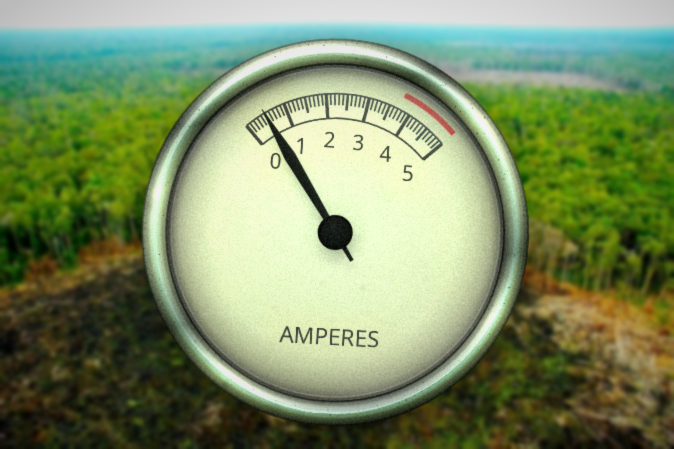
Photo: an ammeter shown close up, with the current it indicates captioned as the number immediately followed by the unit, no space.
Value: 0.5A
